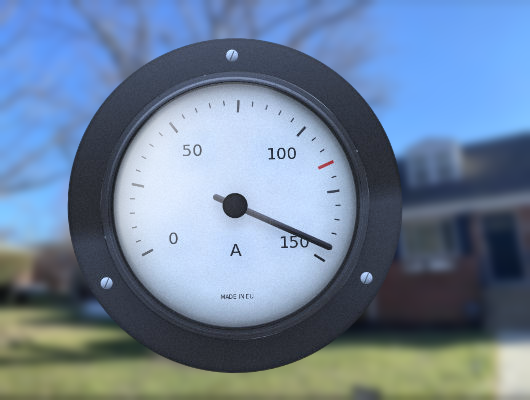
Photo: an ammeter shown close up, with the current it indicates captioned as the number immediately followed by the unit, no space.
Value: 145A
